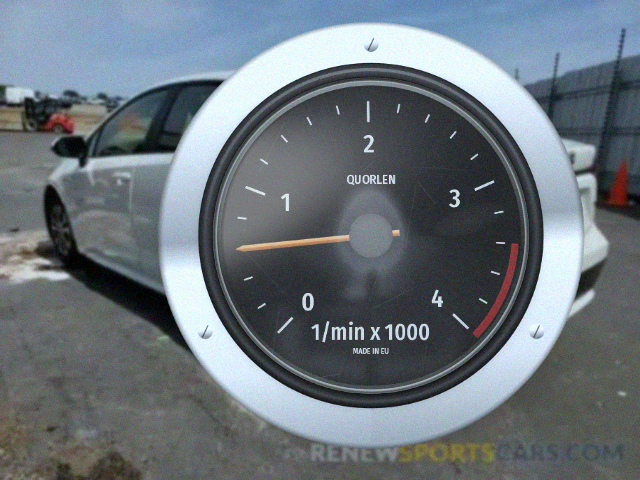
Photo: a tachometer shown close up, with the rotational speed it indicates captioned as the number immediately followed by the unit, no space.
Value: 600rpm
